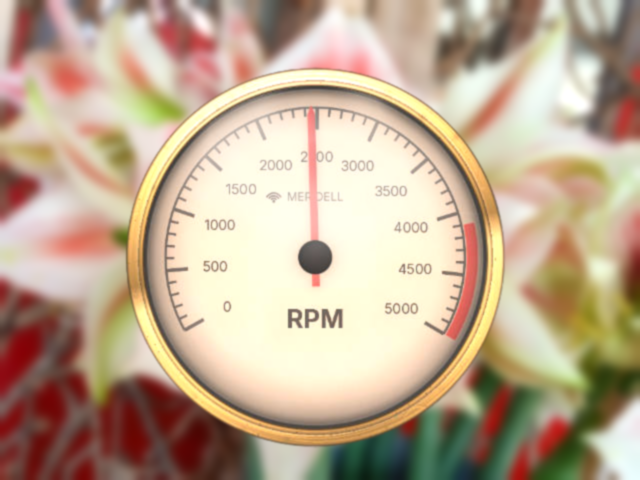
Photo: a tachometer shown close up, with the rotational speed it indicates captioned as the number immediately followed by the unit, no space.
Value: 2450rpm
